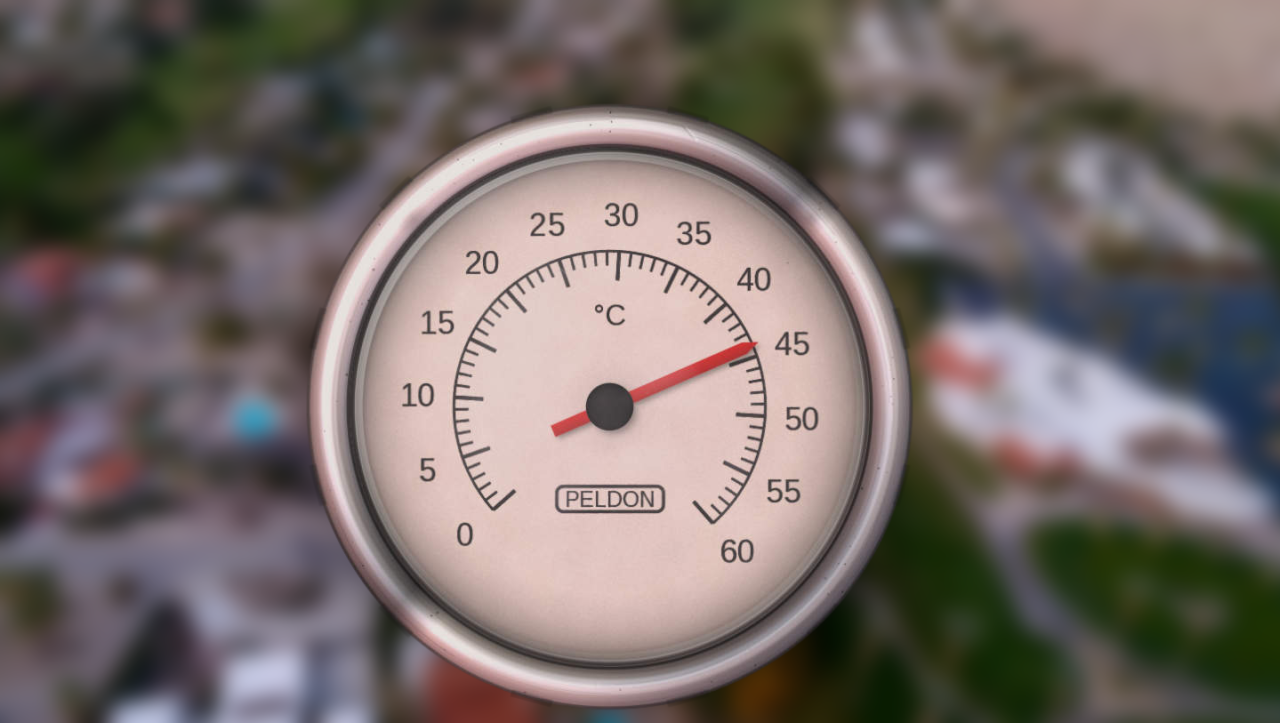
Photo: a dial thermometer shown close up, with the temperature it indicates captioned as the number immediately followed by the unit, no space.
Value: 44°C
